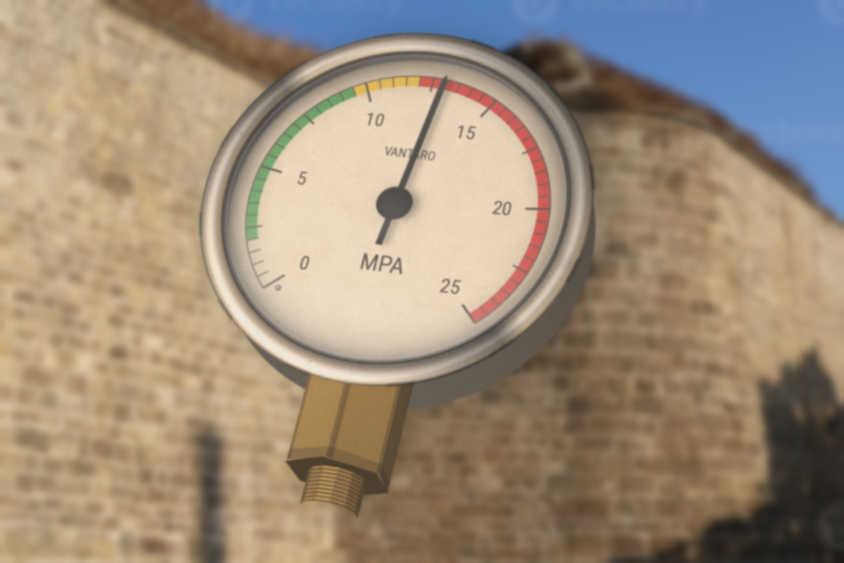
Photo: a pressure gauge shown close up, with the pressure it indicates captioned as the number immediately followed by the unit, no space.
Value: 13MPa
